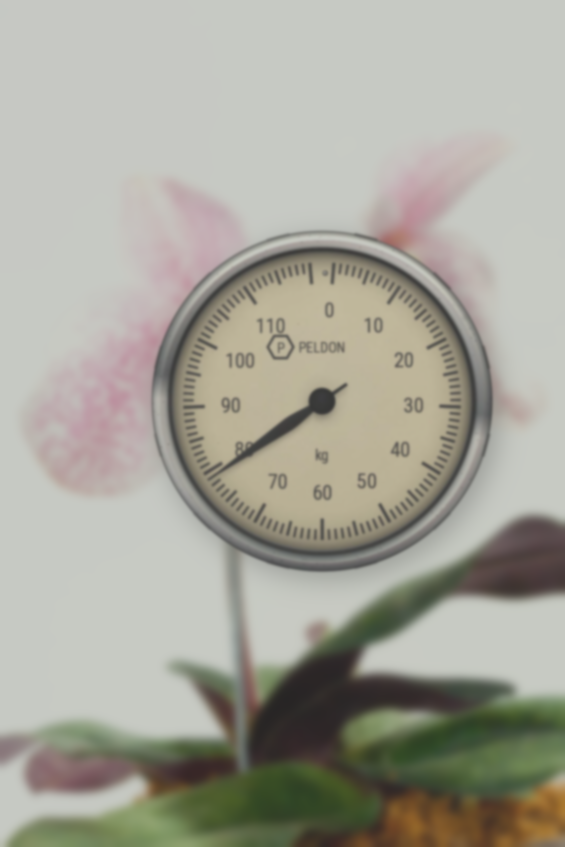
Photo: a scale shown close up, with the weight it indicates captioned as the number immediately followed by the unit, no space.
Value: 79kg
